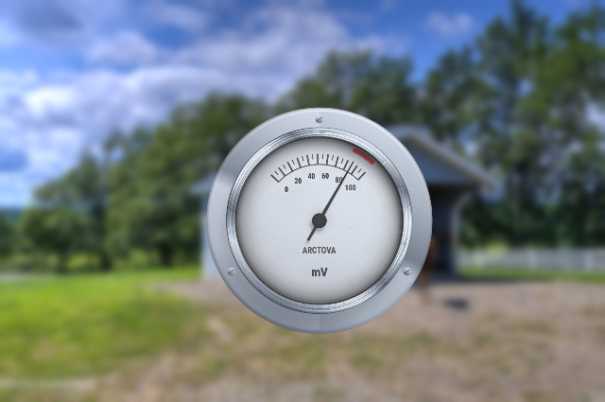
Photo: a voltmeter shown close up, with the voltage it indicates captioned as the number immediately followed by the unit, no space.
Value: 85mV
